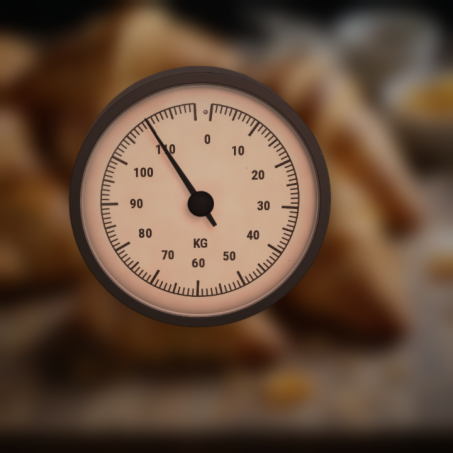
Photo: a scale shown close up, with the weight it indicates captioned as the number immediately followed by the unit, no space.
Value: 110kg
